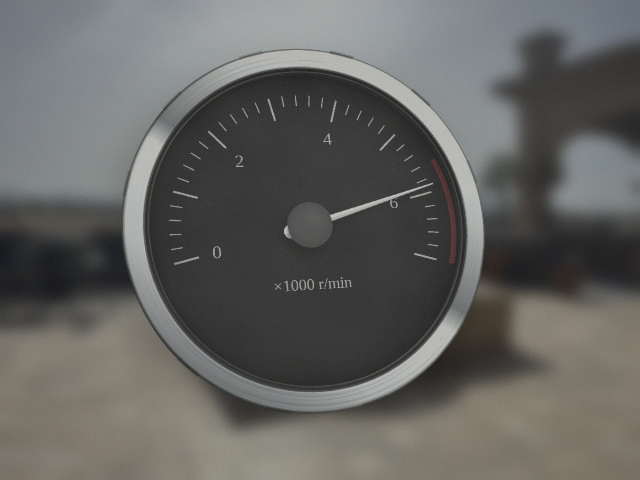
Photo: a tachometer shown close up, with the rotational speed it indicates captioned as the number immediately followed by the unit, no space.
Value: 5900rpm
